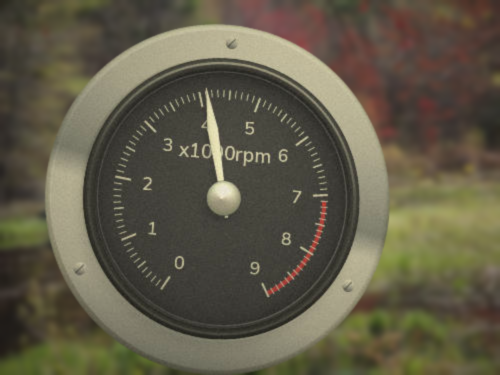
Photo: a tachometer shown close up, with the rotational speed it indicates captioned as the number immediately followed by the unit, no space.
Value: 4100rpm
